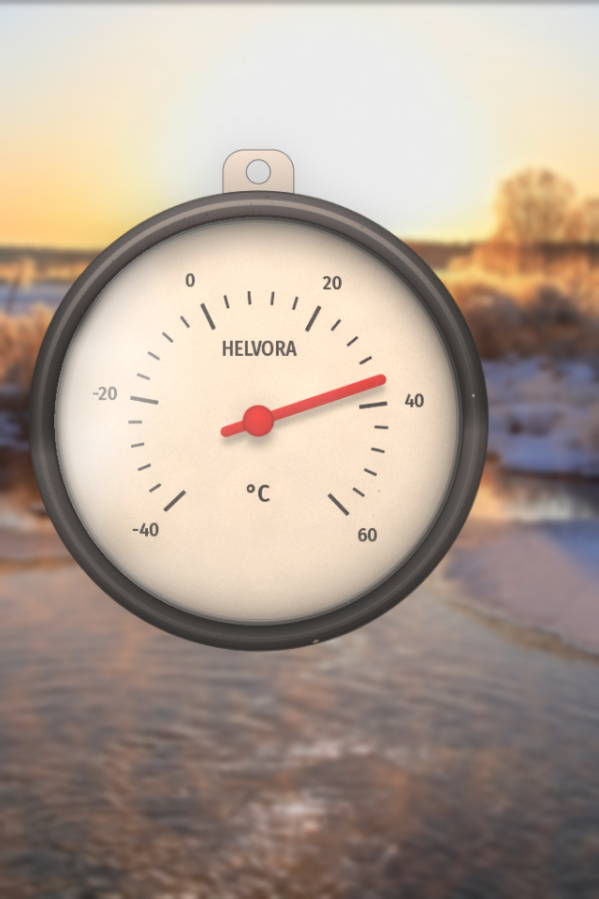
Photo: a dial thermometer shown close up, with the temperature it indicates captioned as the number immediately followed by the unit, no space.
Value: 36°C
